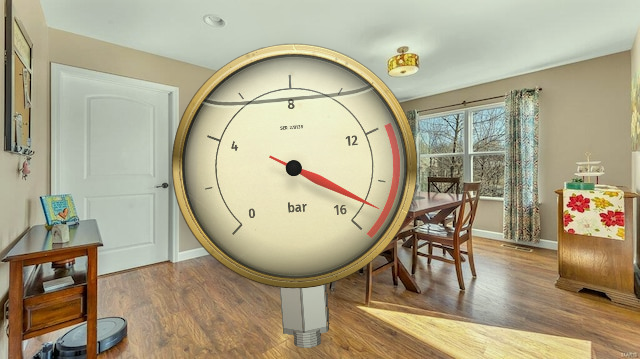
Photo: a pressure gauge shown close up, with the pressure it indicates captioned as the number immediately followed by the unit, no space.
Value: 15bar
